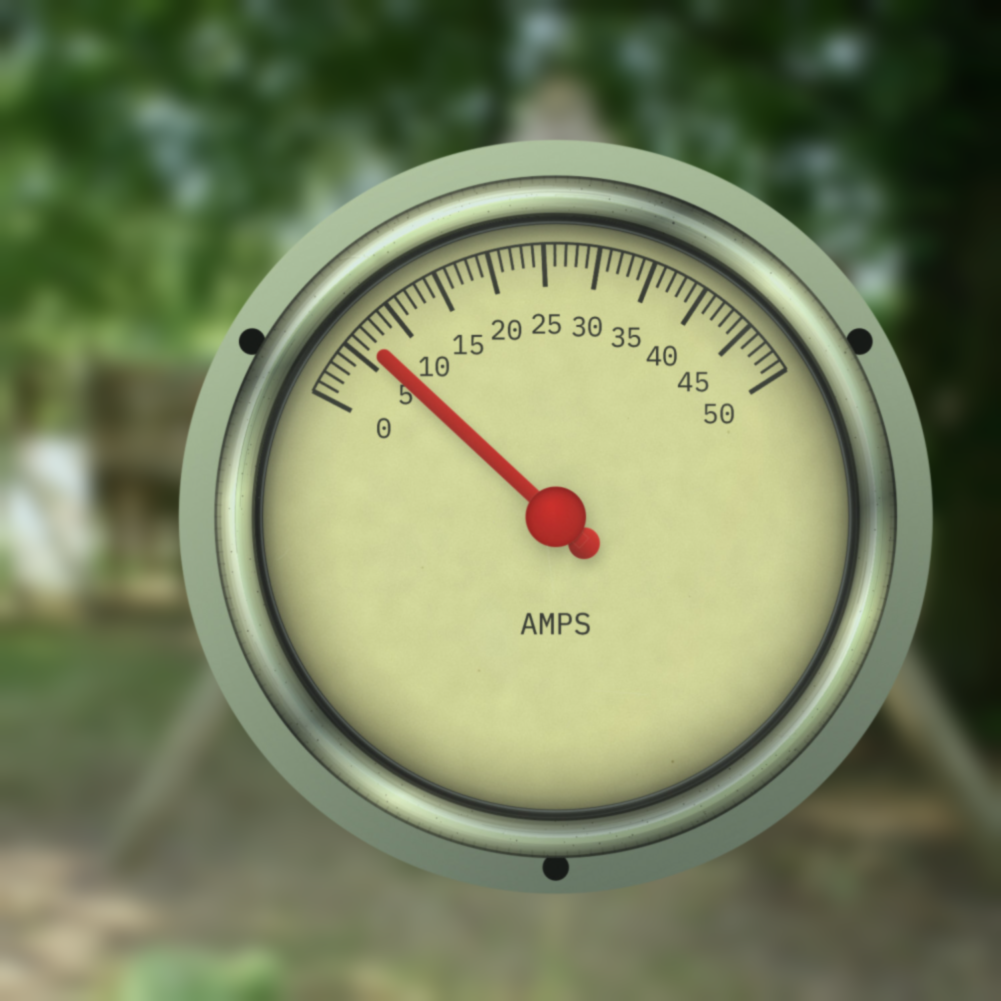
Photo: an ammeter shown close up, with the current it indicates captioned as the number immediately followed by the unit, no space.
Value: 6.5A
